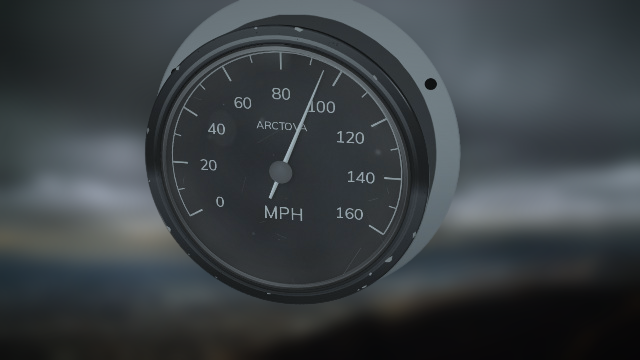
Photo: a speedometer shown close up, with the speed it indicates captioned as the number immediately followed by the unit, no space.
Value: 95mph
